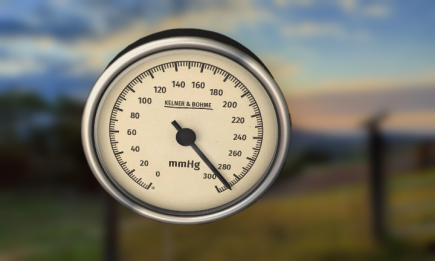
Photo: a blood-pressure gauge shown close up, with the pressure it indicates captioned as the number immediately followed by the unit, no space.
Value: 290mmHg
